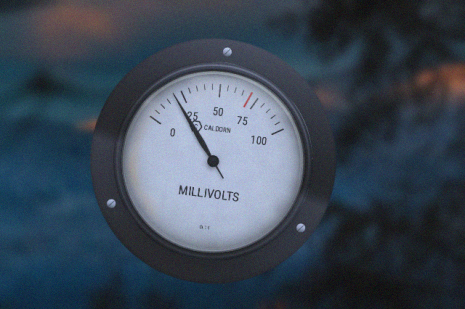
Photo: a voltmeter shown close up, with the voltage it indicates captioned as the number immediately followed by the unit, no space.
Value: 20mV
